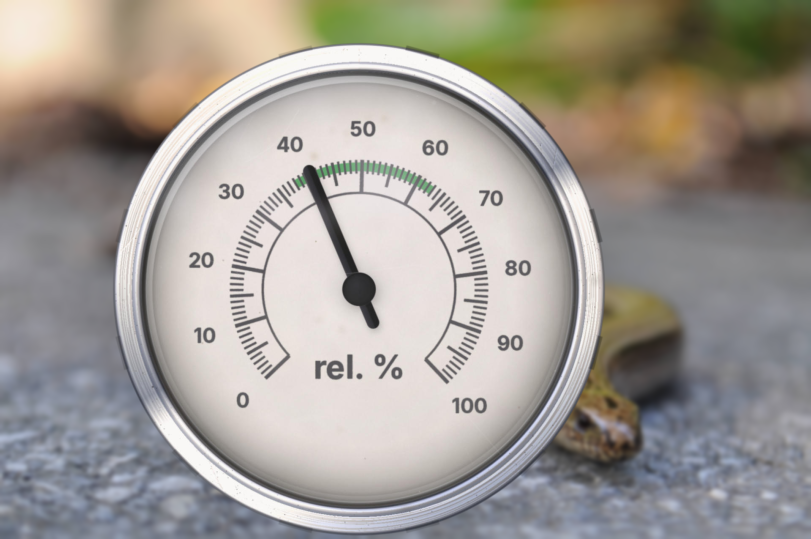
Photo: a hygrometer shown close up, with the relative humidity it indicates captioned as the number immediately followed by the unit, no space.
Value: 41%
